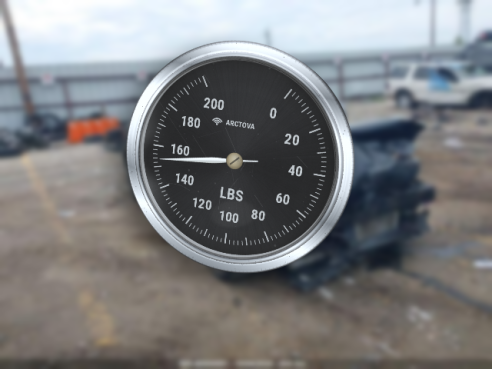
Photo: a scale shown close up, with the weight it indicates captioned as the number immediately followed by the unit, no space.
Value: 154lb
